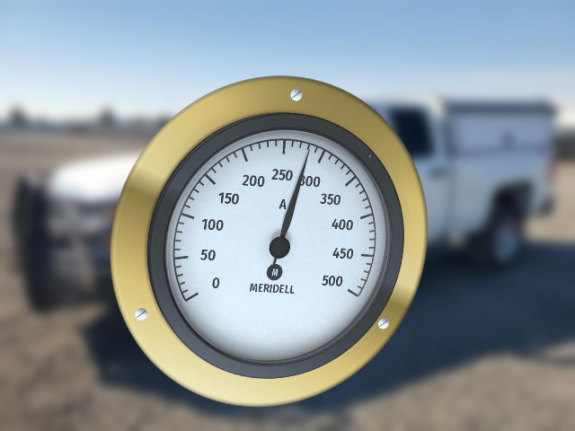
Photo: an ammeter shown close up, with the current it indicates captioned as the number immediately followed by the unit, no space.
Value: 280A
